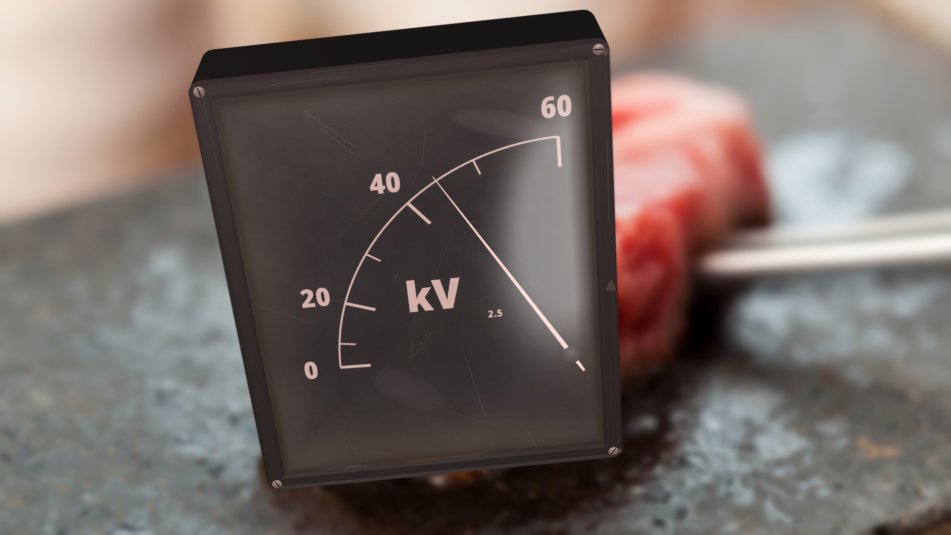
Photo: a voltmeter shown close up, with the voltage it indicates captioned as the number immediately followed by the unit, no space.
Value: 45kV
